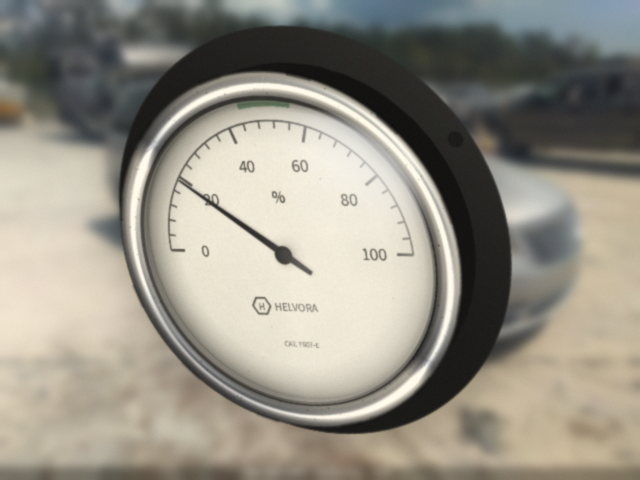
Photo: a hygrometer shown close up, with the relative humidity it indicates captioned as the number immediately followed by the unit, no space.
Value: 20%
